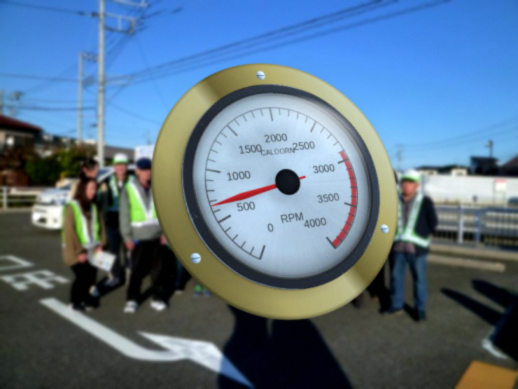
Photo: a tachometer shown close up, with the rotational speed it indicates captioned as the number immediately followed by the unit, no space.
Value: 650rpm
